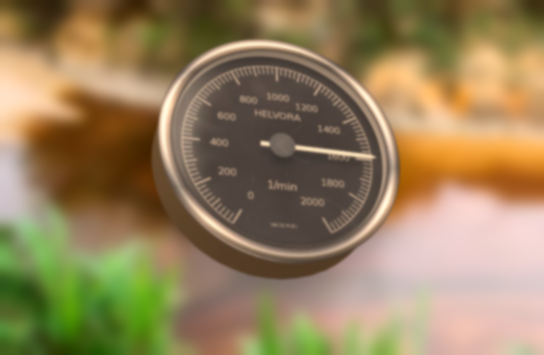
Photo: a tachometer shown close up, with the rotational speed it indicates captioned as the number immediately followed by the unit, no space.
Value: 1600rpm
